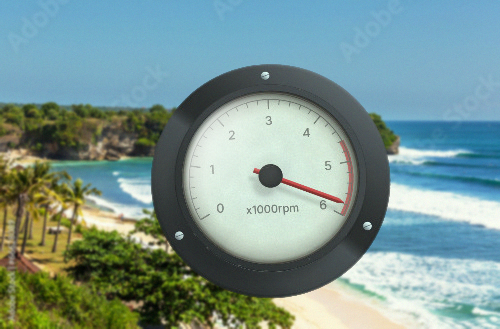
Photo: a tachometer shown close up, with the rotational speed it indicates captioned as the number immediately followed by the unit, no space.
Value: 5800rpm
